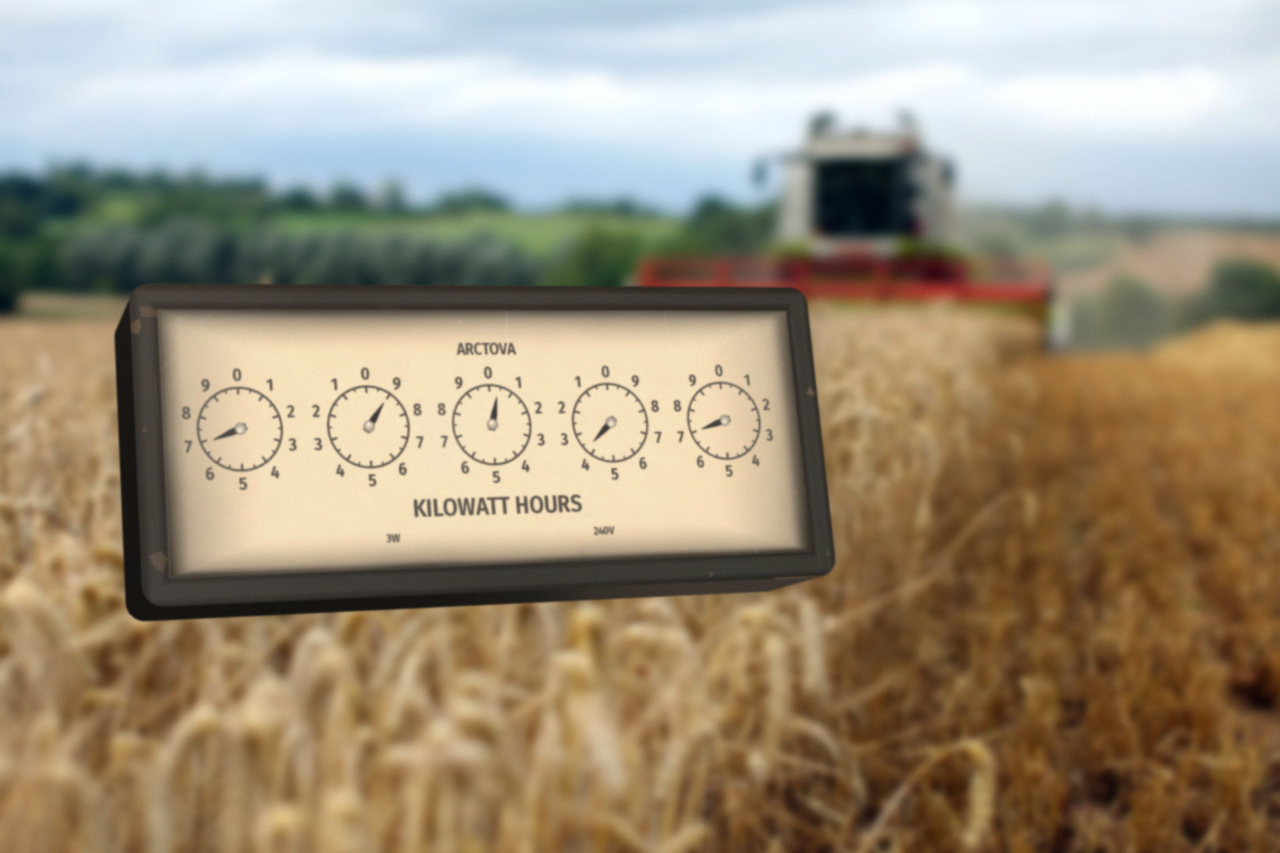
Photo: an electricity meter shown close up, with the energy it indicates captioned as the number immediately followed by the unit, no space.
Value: 69037kWh
